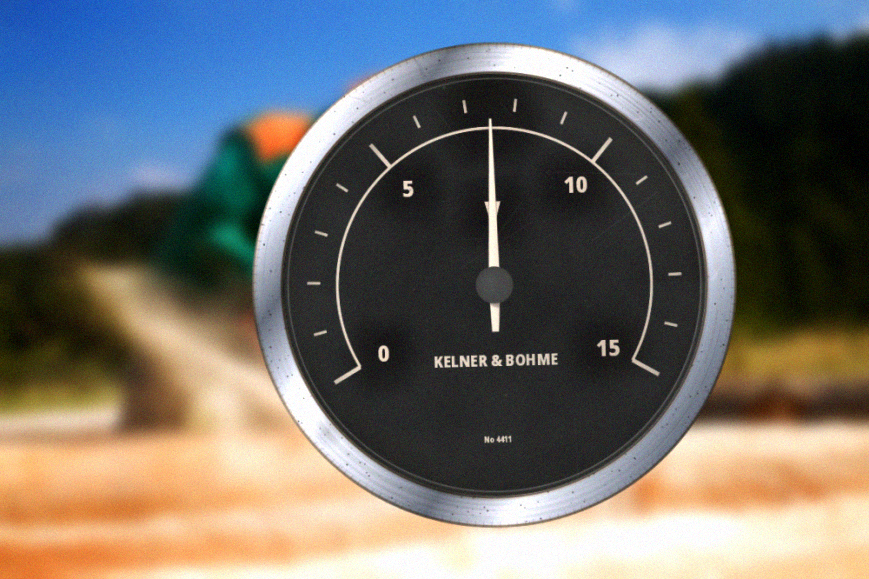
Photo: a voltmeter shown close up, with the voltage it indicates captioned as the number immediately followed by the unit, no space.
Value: 7.5V
